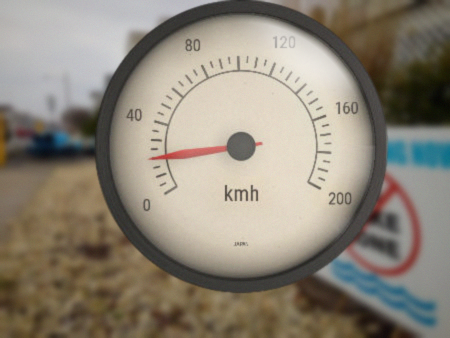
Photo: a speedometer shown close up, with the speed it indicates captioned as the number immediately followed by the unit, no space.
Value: 20km/h
